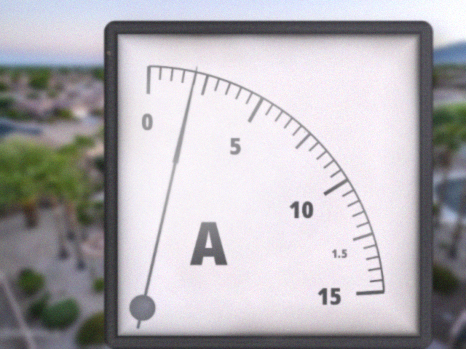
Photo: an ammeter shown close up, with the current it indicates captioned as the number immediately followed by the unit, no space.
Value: 2A
